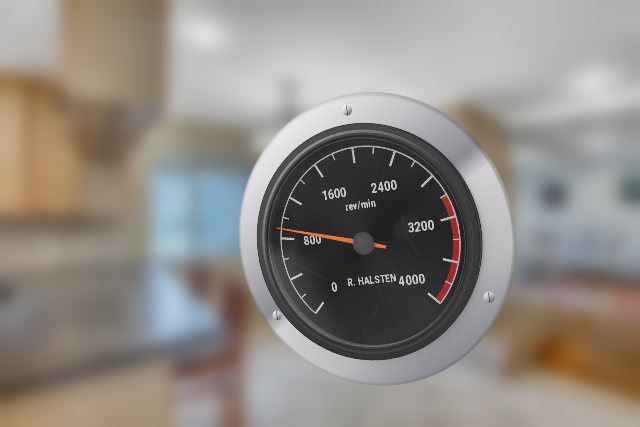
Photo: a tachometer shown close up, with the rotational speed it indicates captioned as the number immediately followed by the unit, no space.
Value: 900rpm
